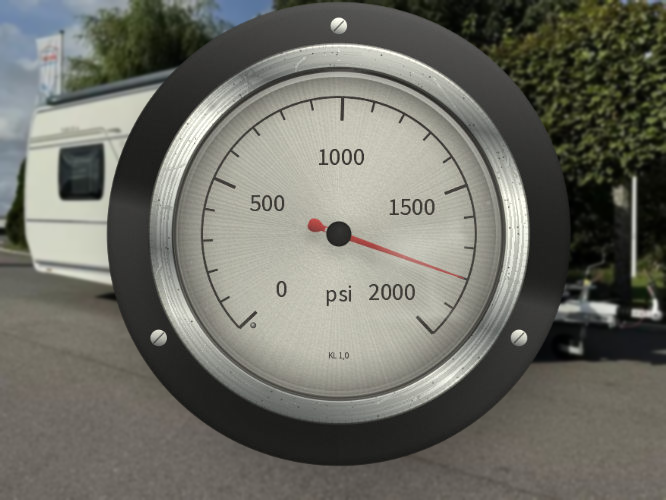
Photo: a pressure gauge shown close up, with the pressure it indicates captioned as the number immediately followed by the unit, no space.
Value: 1800psi
